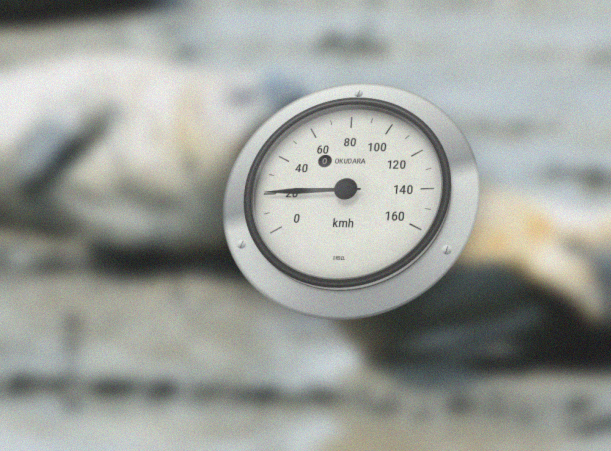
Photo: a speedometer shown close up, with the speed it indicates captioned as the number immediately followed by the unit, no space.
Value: 20km/h
